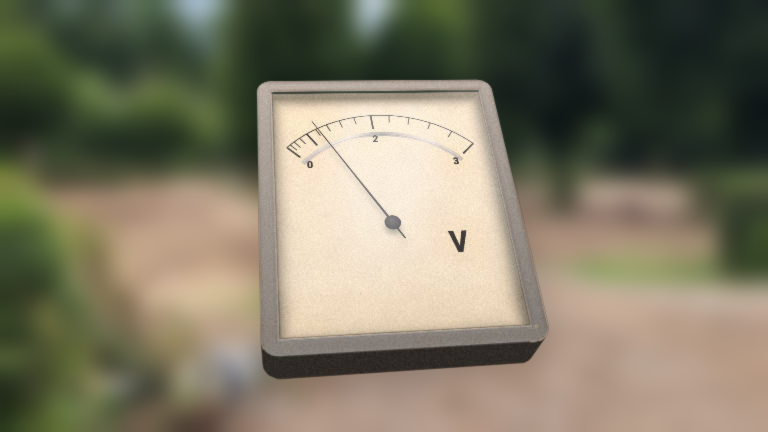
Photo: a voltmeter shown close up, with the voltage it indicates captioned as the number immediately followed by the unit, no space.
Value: 1.2V
